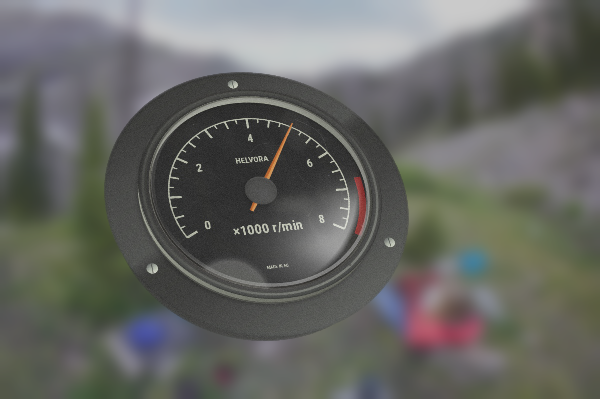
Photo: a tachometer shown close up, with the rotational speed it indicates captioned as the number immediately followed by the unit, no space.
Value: 5000rpm
